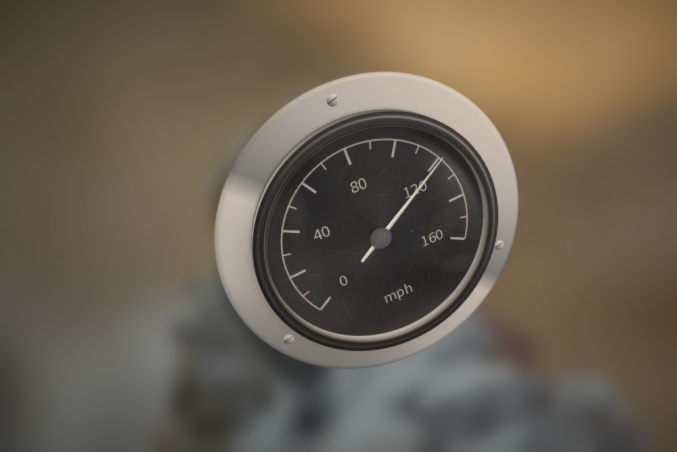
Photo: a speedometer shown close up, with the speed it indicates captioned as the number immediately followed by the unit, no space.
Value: 120mph
